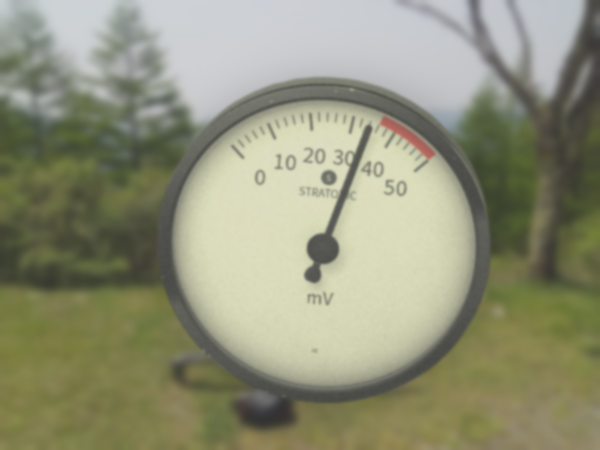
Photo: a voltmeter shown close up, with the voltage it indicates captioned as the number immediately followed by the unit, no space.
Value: 34mV
